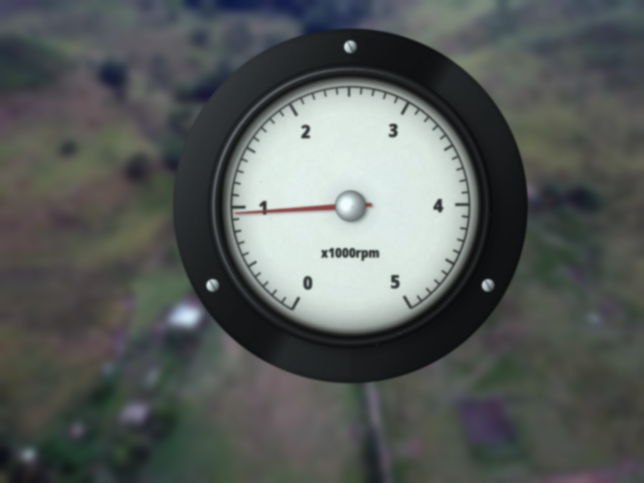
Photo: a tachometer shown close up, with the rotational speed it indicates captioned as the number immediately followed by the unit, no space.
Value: 950rpm
